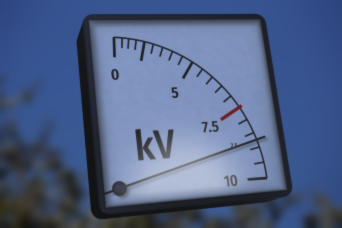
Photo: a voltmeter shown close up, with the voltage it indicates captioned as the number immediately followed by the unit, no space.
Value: 8.75kV
